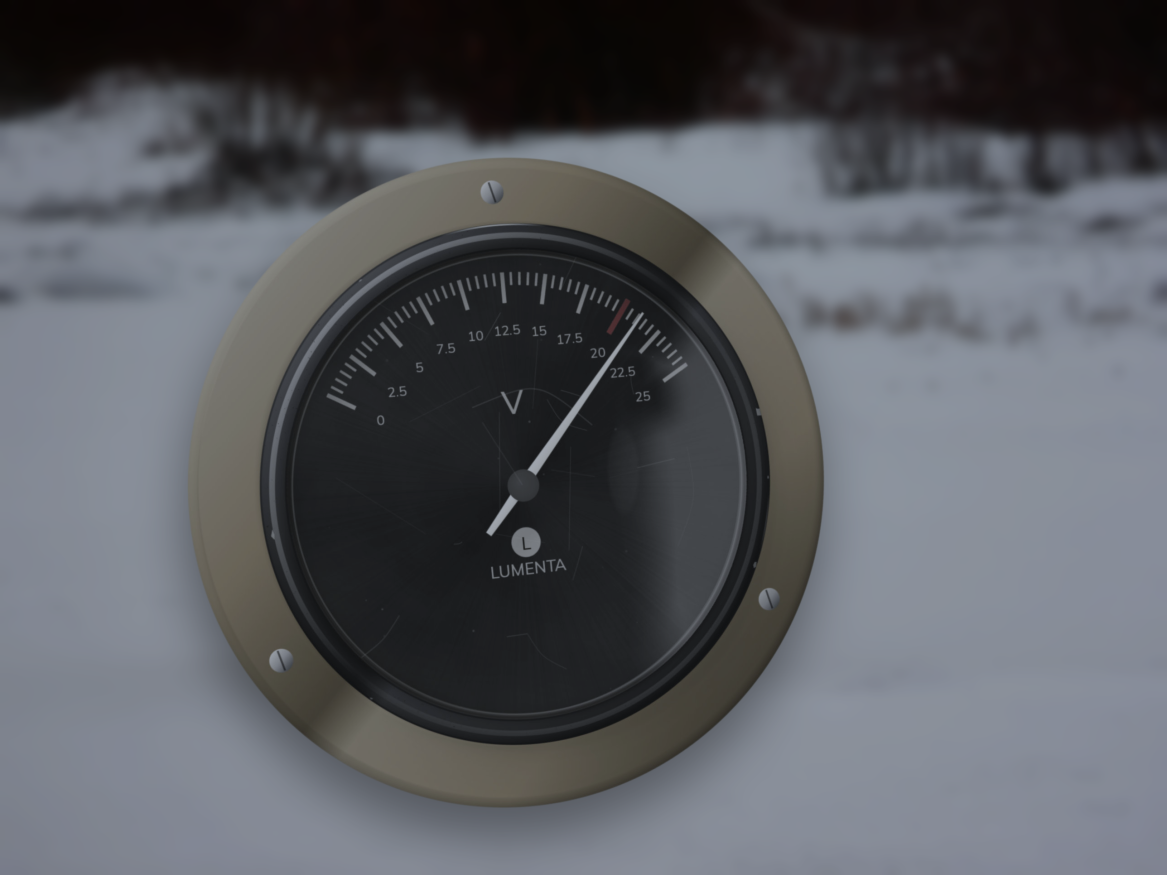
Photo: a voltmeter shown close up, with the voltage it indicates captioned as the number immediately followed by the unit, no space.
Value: 21V
